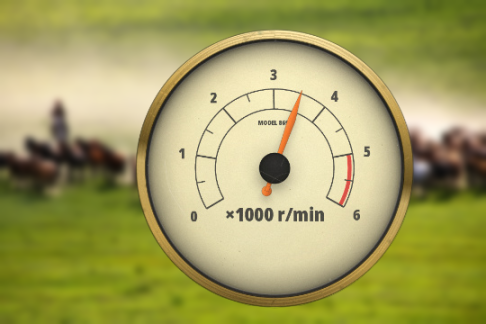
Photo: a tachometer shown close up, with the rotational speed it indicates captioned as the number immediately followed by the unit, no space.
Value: 3500rpm
